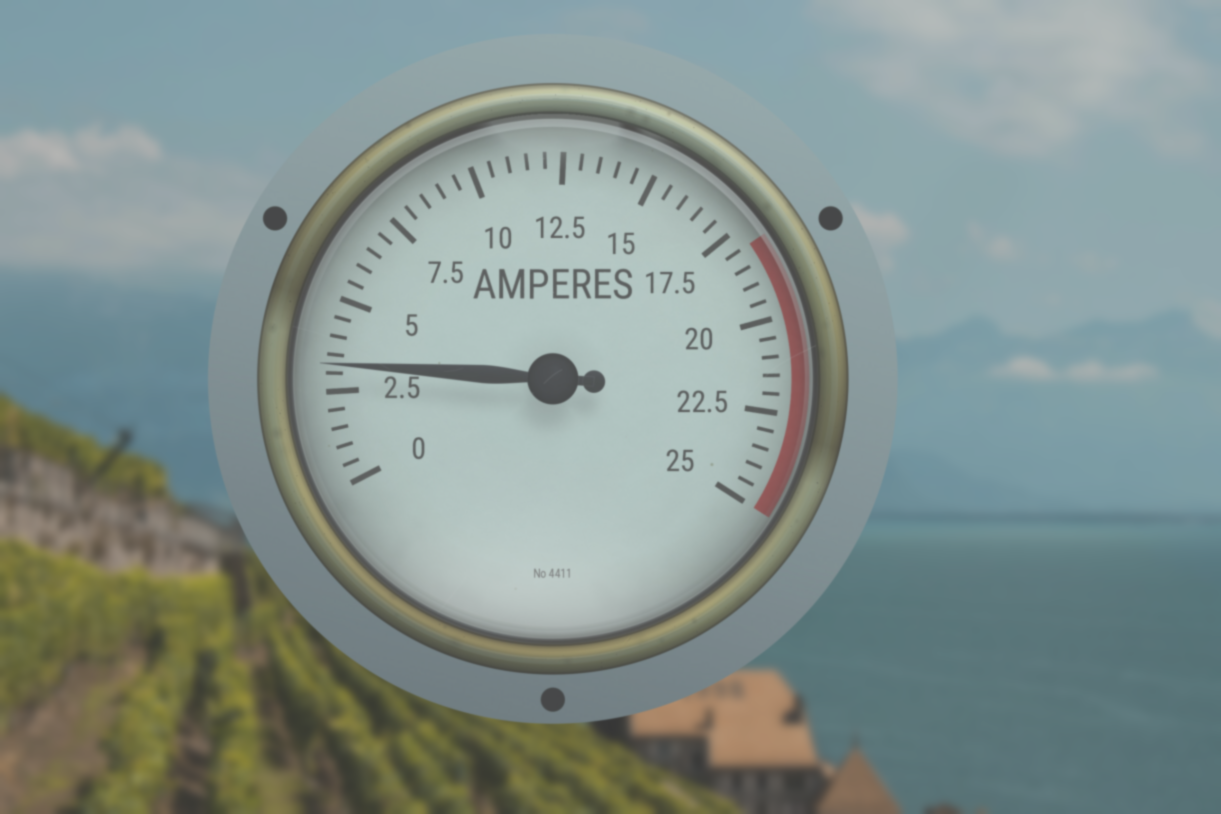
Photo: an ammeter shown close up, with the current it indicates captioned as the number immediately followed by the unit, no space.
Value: 3.25A
